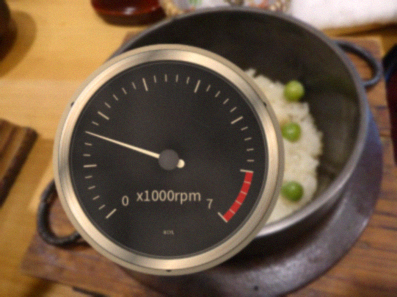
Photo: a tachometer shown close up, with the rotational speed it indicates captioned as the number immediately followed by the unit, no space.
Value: 1600rpm
